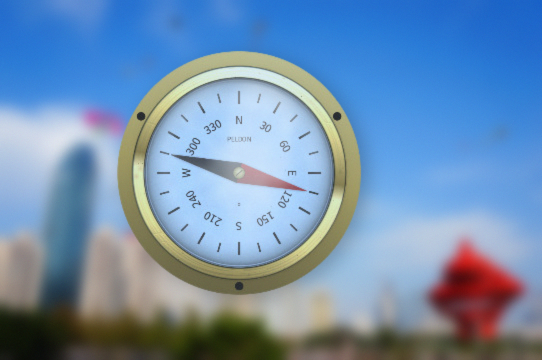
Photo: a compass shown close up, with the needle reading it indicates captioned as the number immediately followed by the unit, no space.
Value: 105°
